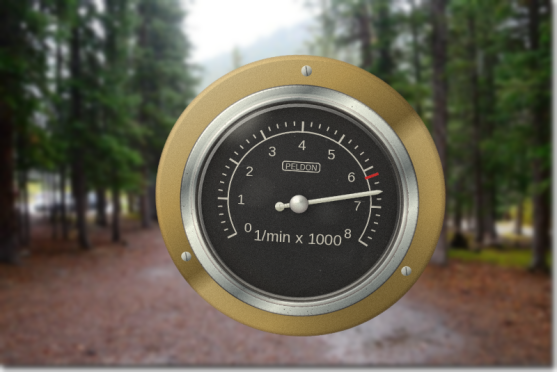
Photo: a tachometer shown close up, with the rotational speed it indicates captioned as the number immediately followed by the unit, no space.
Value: 6600rpm
